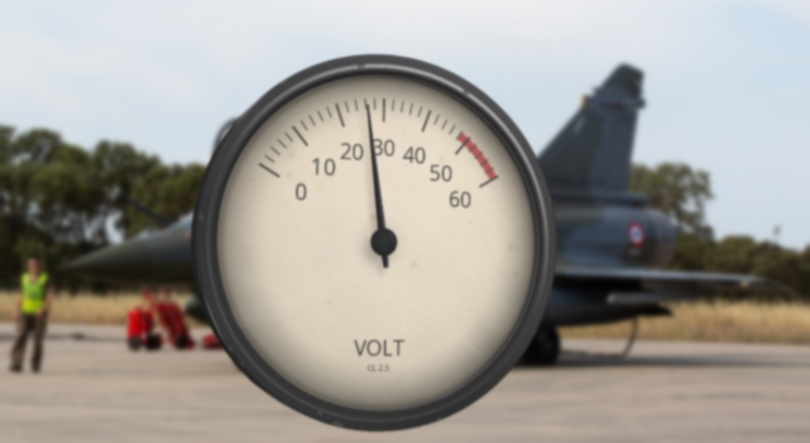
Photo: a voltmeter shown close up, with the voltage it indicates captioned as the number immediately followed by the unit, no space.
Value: 26V
